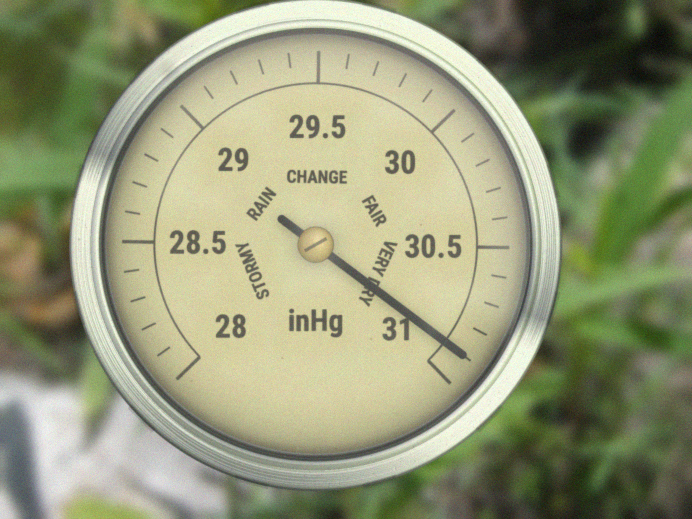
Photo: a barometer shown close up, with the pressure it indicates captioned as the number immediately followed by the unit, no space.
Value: 30.9inHg
